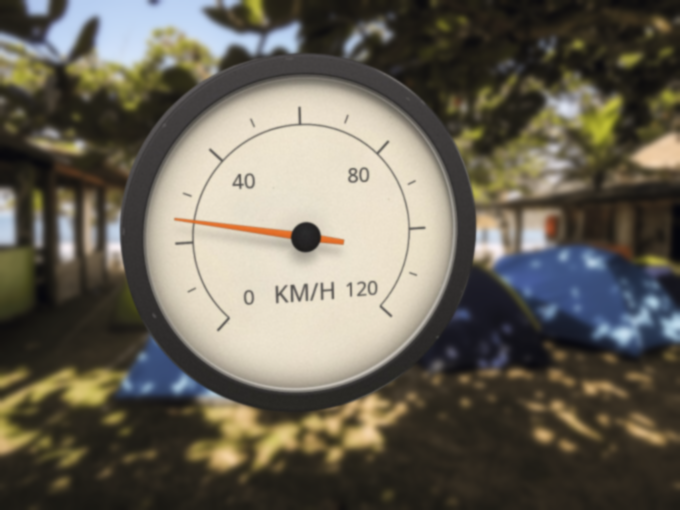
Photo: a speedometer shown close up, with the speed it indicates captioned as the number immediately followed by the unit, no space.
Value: 25km/h
